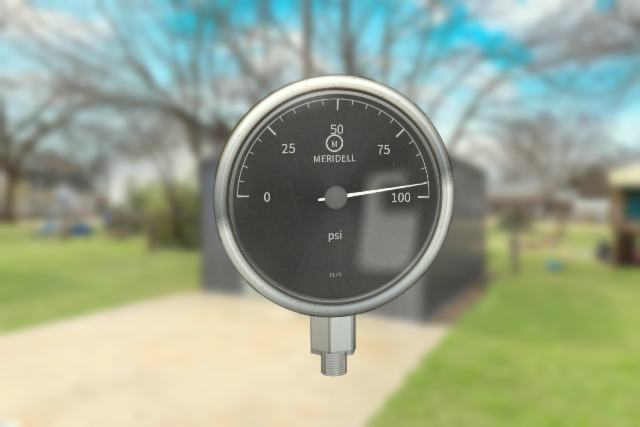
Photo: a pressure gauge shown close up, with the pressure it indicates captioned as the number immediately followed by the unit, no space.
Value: 95psi
